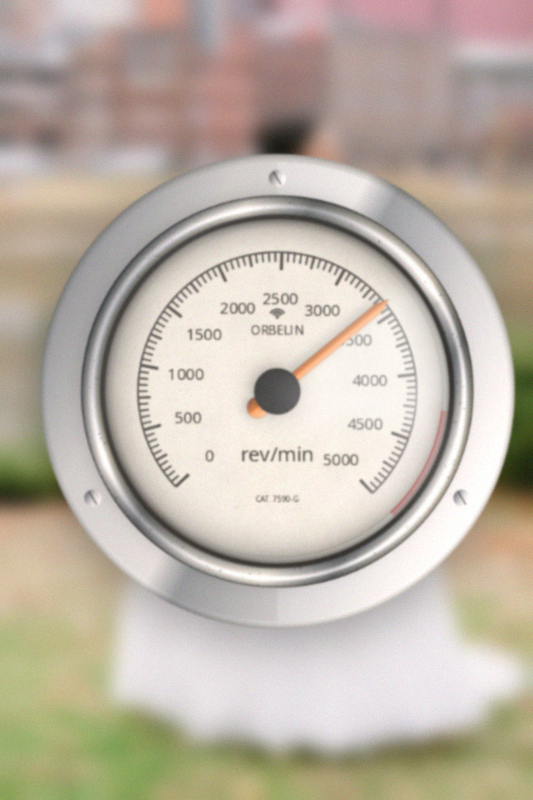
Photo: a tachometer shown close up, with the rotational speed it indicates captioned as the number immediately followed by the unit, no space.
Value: 3400rpm
